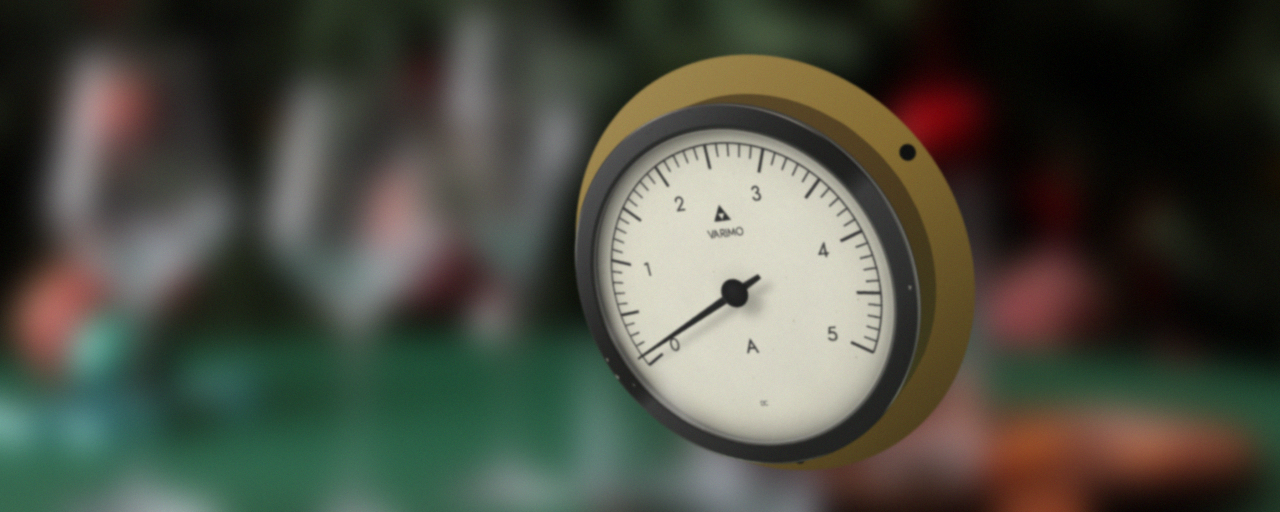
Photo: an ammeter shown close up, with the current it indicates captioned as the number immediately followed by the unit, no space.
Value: 0.1A
